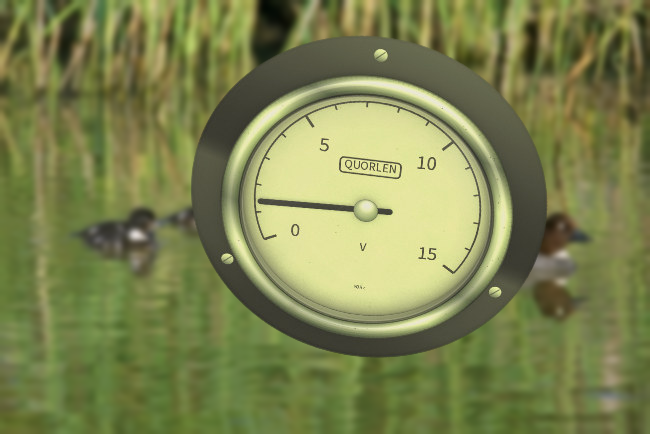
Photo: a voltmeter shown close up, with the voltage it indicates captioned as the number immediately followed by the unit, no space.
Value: 1.5V
